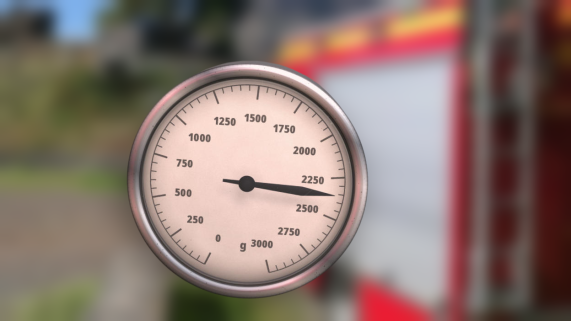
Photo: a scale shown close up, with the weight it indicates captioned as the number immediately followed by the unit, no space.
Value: 2350g
